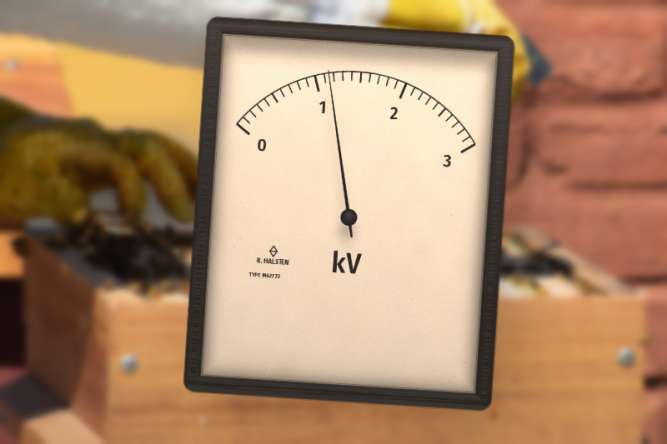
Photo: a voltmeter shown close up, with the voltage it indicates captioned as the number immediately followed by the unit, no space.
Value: 1.15kV
